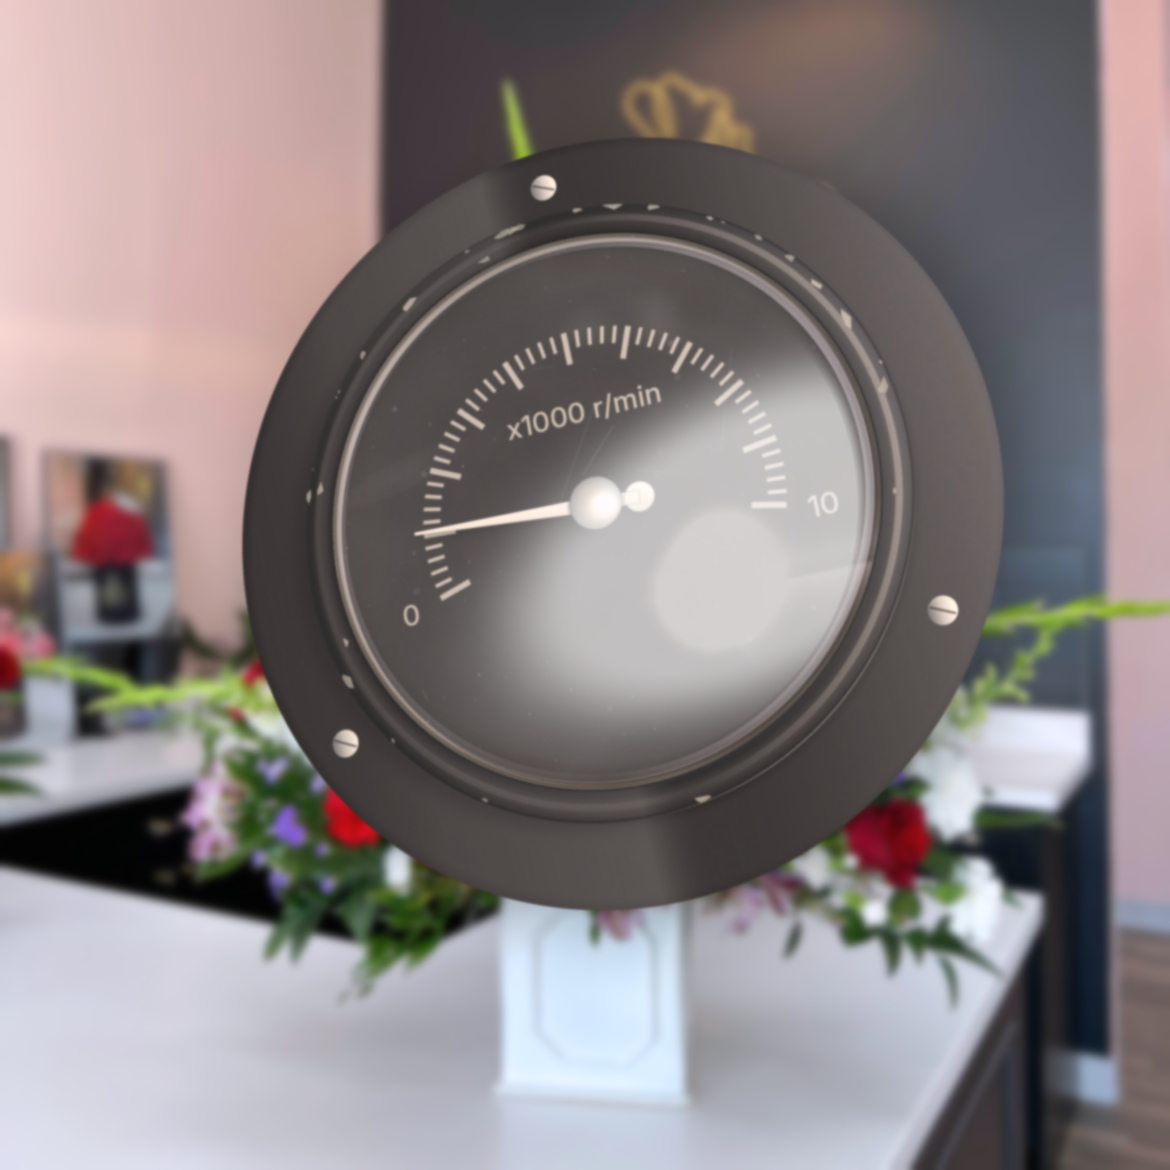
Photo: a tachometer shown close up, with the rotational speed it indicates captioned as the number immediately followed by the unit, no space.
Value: 1000rpm
